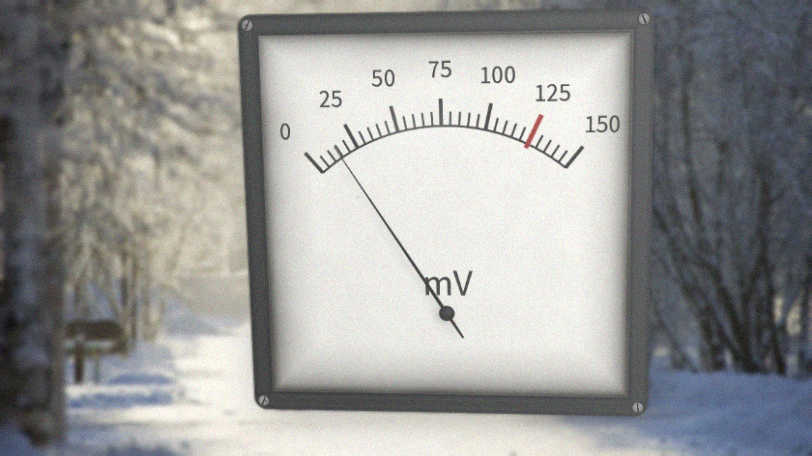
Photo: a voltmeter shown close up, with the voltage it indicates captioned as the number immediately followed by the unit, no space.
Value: 15mV
